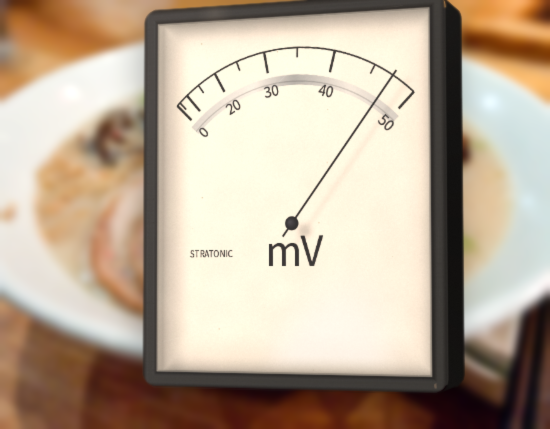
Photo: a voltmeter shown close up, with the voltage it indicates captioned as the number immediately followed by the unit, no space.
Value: 47.5mV
